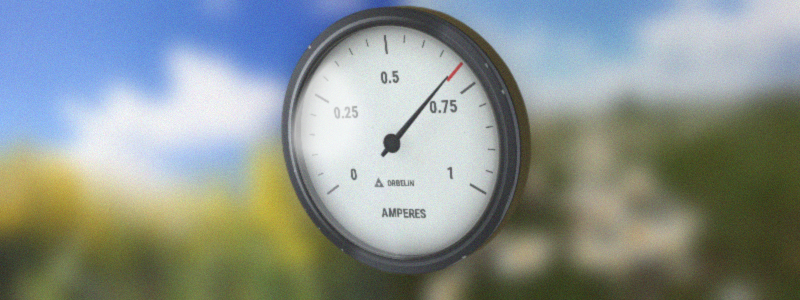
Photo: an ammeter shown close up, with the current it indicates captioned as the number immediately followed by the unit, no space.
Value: 0.7A
